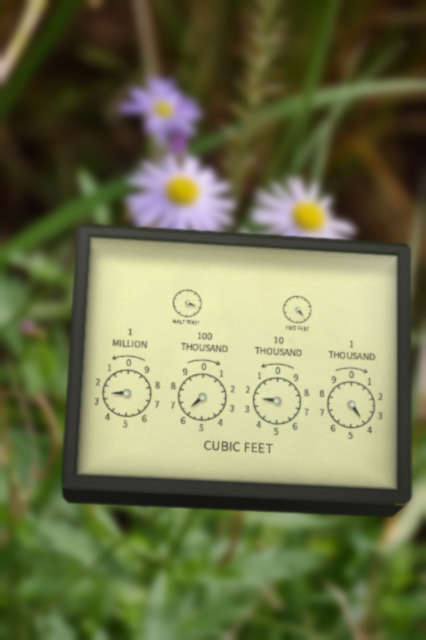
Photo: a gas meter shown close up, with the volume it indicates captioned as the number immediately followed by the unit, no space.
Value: 262400ft³
